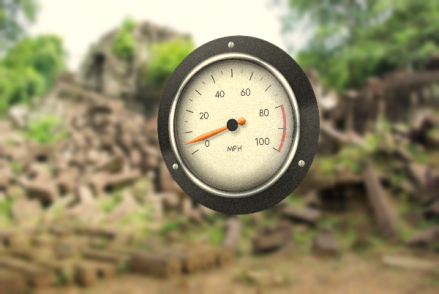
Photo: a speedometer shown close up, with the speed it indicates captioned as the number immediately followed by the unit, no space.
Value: 5mph
